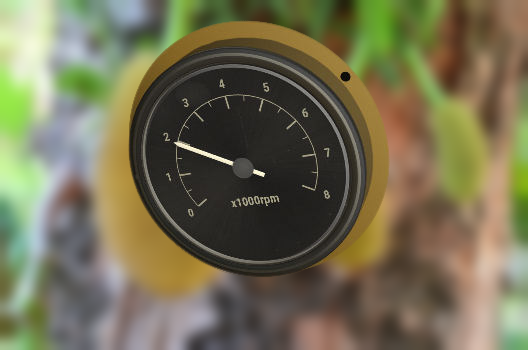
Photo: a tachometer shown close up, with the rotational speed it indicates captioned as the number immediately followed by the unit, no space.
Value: 2000rpm
